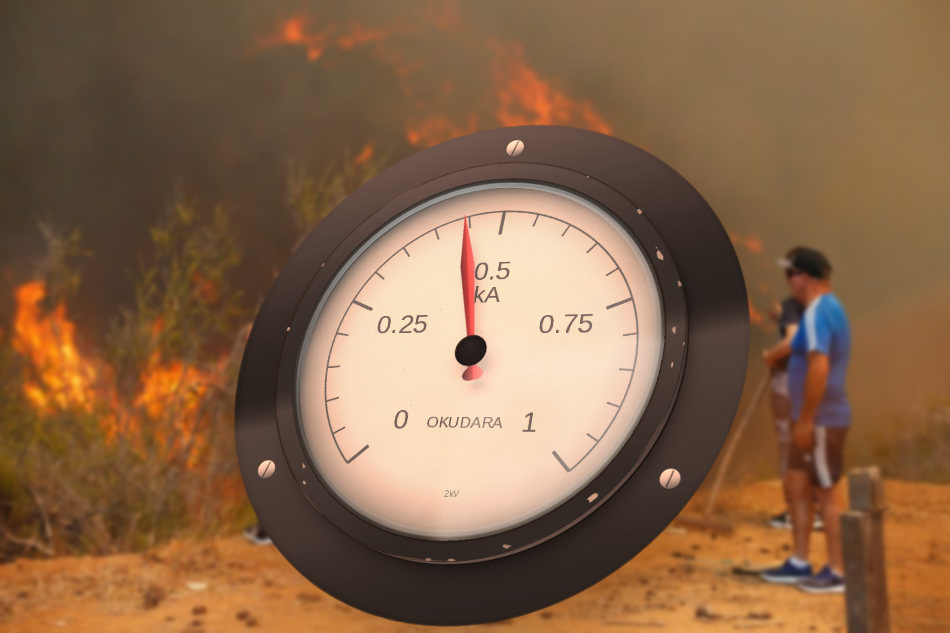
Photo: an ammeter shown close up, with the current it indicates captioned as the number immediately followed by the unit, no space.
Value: 0.45kA
